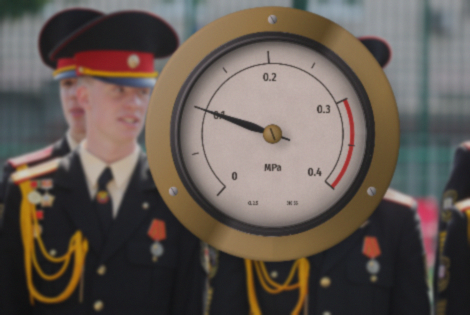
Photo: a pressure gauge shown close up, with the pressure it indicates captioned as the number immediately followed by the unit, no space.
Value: 0.1MPa
